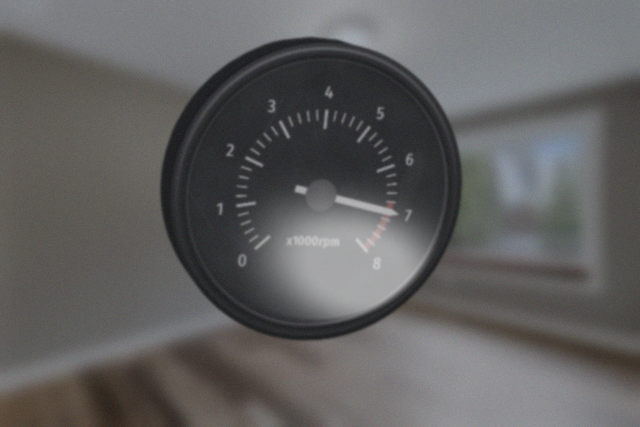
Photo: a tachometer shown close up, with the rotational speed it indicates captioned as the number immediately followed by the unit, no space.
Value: 7000rpm
